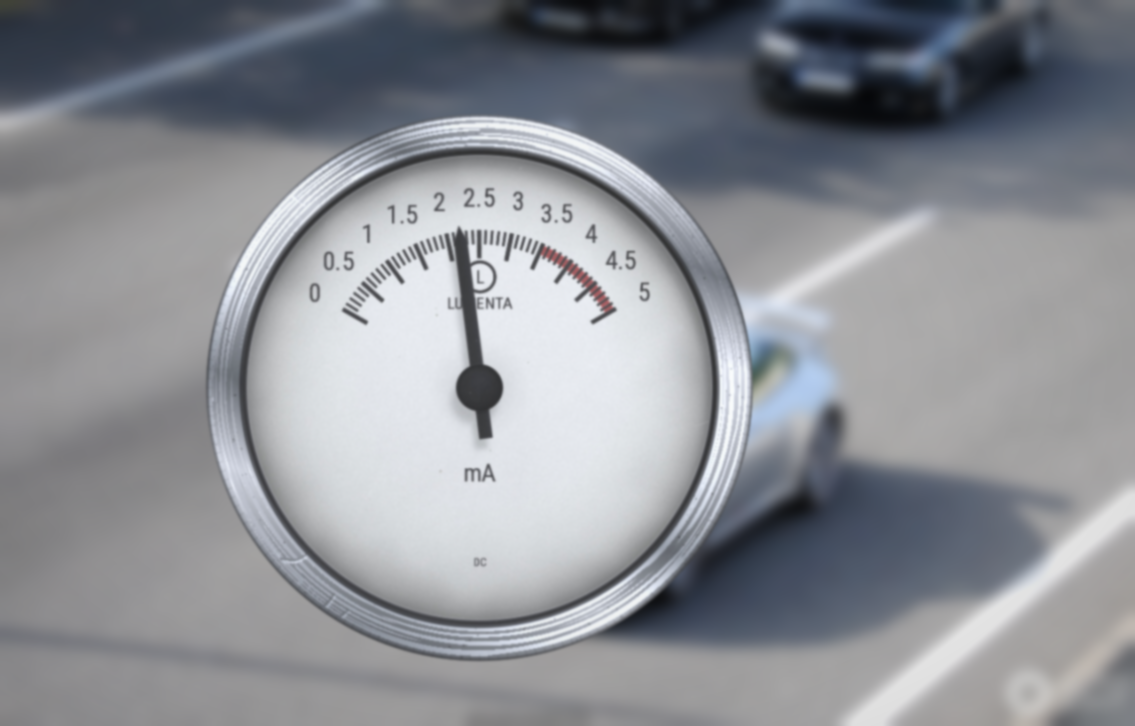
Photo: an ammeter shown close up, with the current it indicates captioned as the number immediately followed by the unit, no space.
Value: 2.2mA
